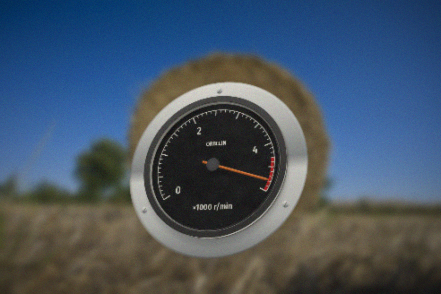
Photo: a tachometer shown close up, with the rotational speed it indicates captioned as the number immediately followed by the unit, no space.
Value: 4800rpm
